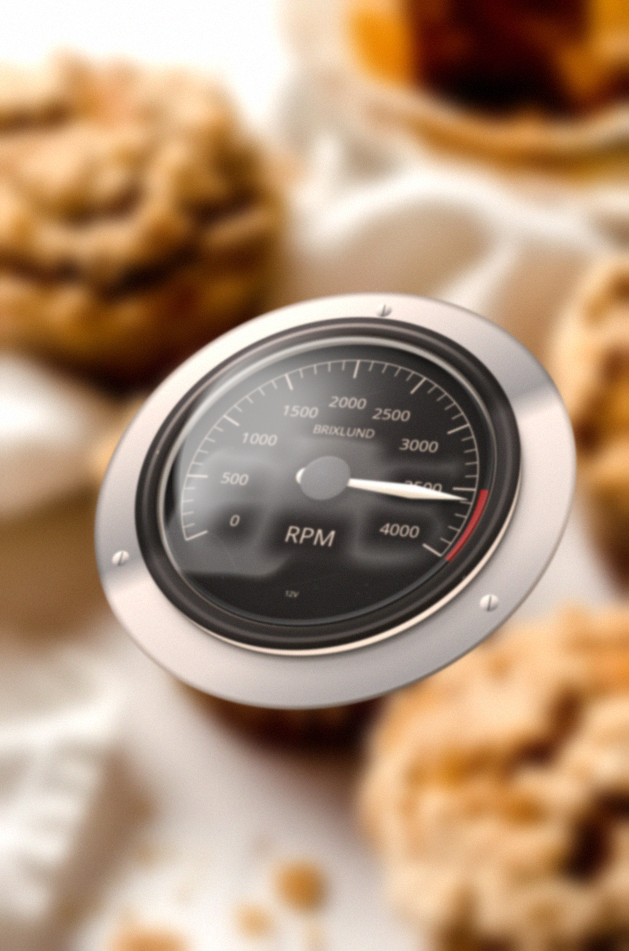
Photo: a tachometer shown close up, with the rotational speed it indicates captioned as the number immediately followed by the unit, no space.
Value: 3600rpm
